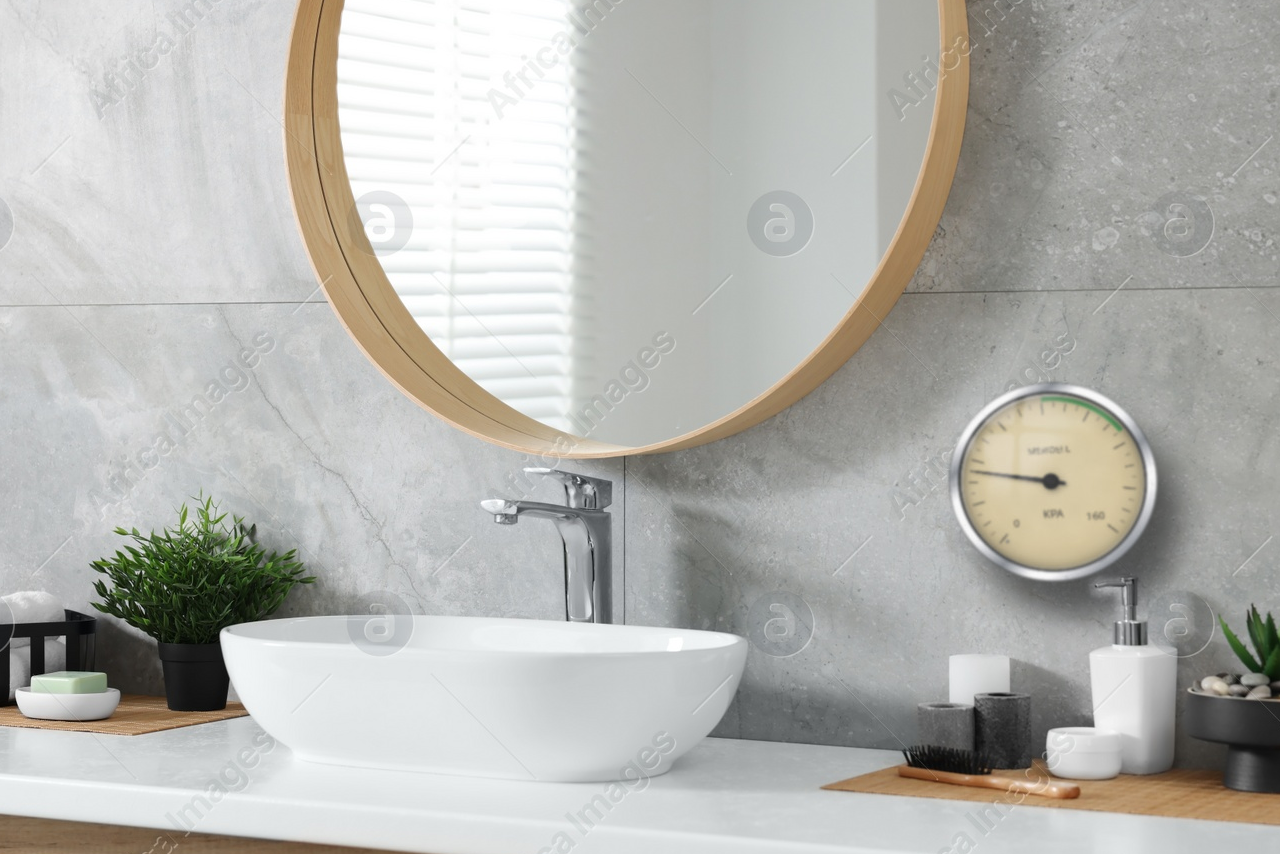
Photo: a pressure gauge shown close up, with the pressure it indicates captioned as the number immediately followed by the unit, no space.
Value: 35kPa
